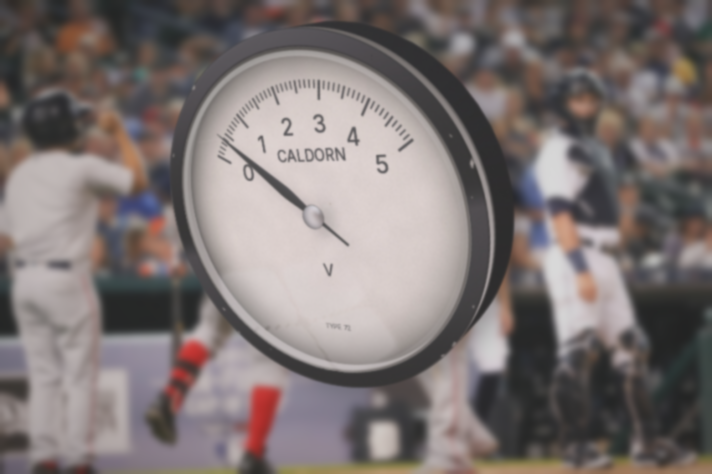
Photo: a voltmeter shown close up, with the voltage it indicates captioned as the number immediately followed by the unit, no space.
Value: 0.5V
